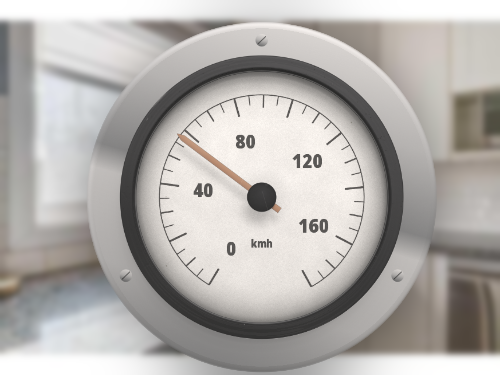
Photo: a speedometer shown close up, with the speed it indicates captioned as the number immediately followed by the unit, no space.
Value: 57.5km/h
